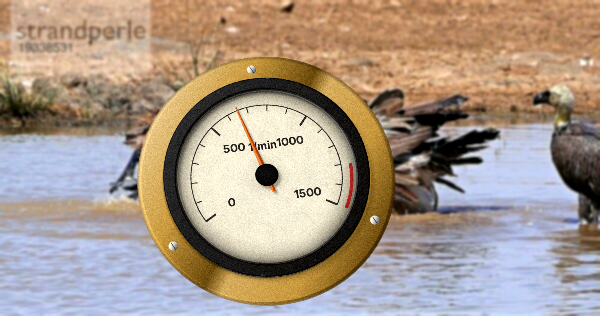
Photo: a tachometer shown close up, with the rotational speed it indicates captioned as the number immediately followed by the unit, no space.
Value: 650rpm
